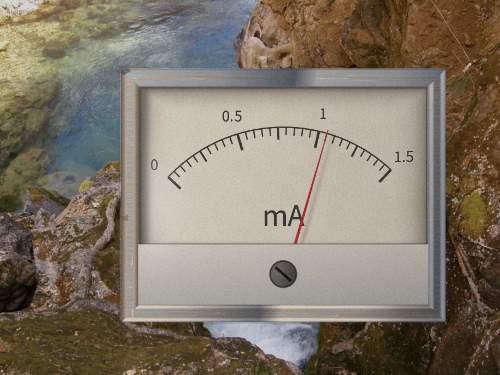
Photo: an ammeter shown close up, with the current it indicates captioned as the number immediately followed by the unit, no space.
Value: 1.05mA
